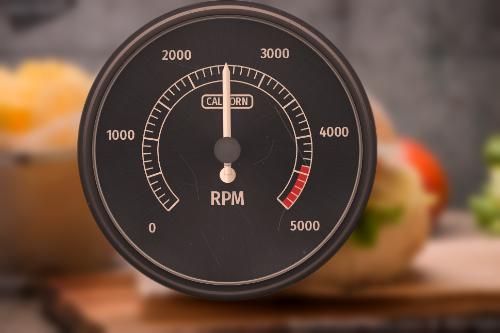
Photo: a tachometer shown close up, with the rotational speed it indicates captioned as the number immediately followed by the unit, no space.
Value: 2500rpm
